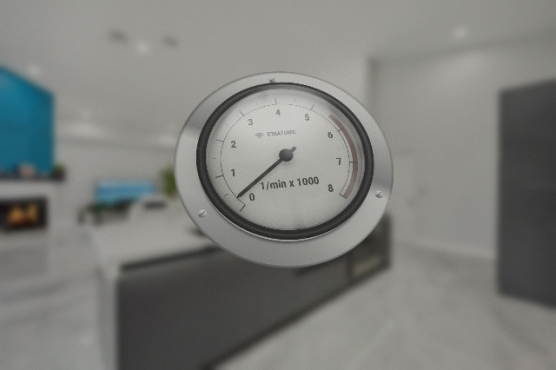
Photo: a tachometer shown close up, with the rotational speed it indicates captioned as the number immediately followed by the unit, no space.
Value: 250rpm
